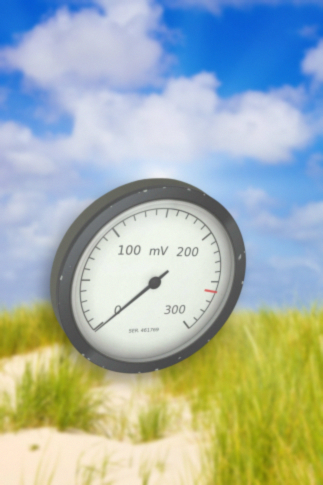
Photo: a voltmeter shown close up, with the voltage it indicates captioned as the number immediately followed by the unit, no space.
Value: 0mV
